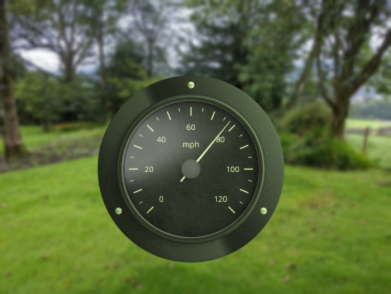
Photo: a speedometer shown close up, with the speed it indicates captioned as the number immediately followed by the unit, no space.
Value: 77.5mph
